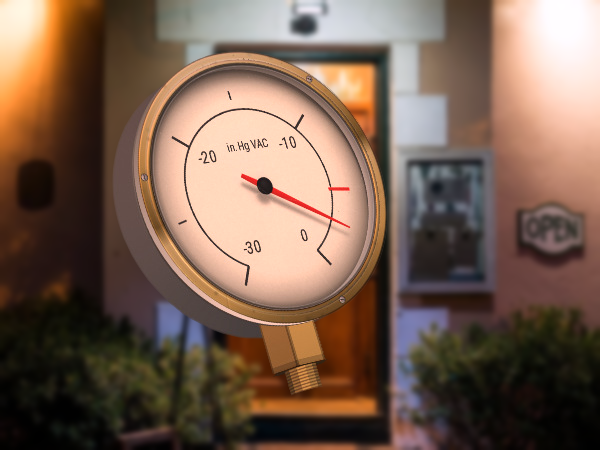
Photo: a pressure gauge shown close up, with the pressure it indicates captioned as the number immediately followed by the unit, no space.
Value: -2.5inHg
